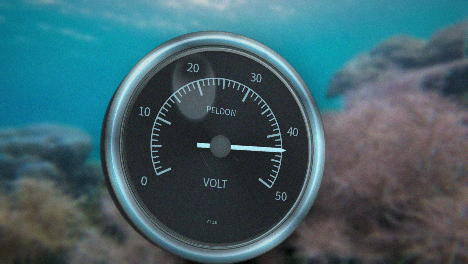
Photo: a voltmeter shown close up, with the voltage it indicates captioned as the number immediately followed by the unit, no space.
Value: 43V
